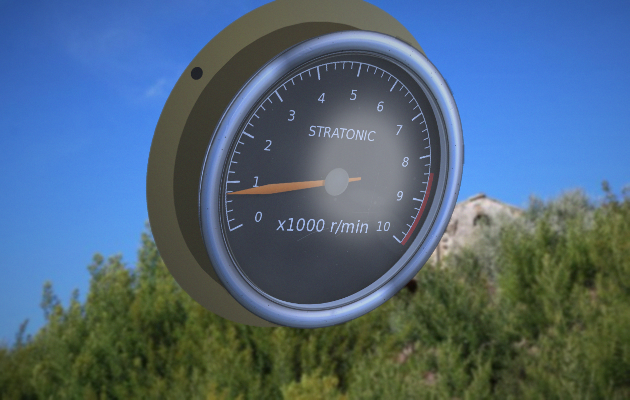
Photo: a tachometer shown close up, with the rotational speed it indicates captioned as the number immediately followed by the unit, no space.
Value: 800rpm
